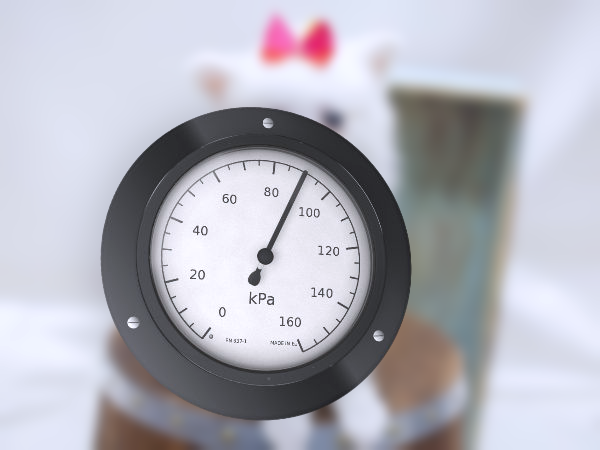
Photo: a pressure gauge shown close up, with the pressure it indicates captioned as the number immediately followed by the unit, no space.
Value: 90kPa
